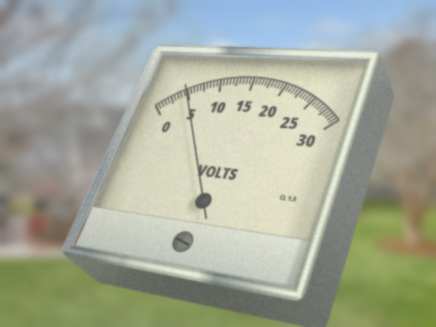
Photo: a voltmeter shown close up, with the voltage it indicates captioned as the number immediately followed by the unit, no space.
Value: 5V
